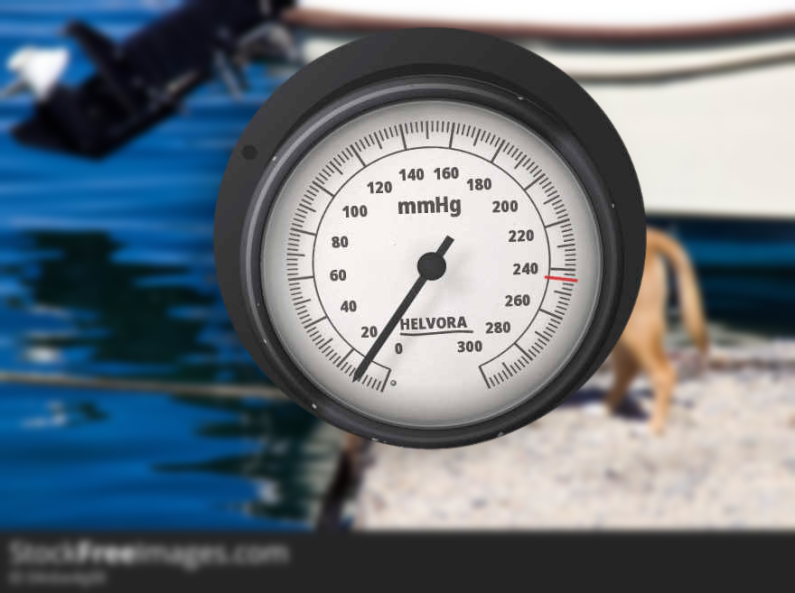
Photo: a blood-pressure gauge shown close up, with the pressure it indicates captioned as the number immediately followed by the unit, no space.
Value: 12mmHg
